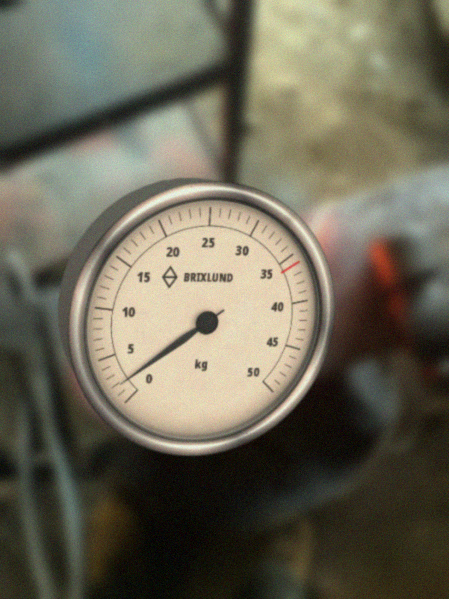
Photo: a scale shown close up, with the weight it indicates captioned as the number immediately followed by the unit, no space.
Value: 2kg
